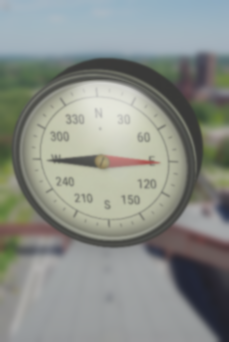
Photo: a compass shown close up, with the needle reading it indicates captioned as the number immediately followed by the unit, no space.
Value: 90°
